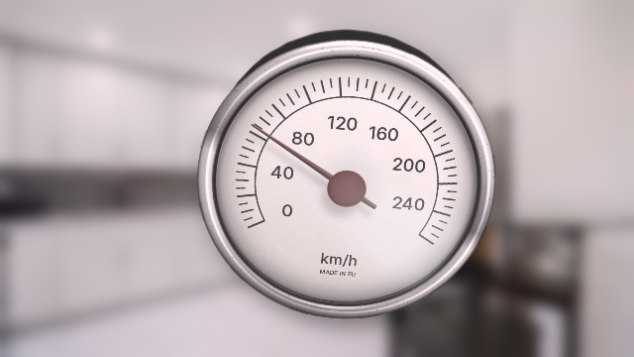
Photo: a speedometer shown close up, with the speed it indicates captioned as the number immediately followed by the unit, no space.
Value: 65km/h
